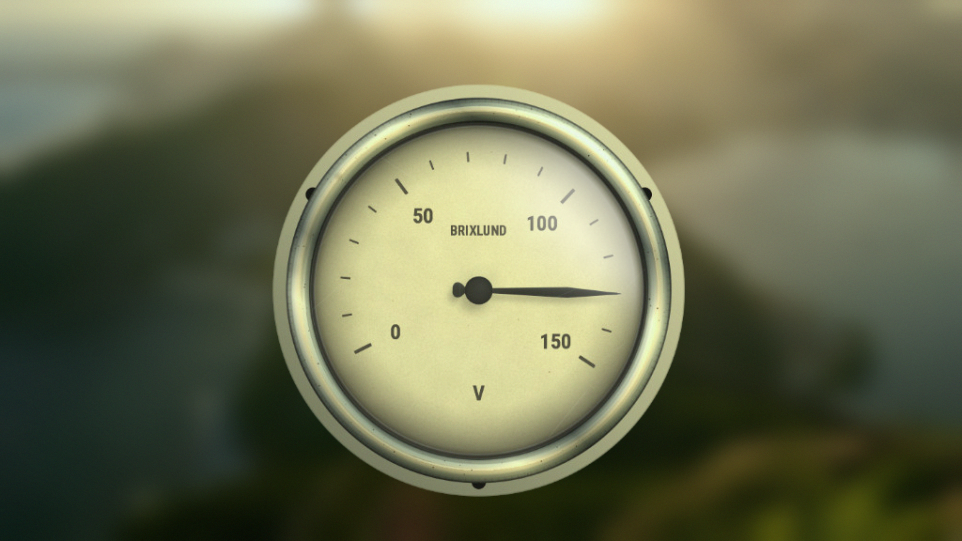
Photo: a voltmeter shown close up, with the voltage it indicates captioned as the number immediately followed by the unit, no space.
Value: 130V
